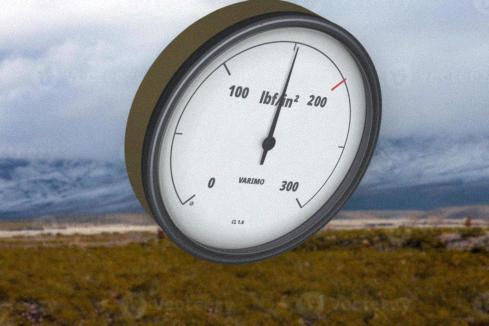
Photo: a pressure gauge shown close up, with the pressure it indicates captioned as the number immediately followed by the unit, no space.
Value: 150psi
